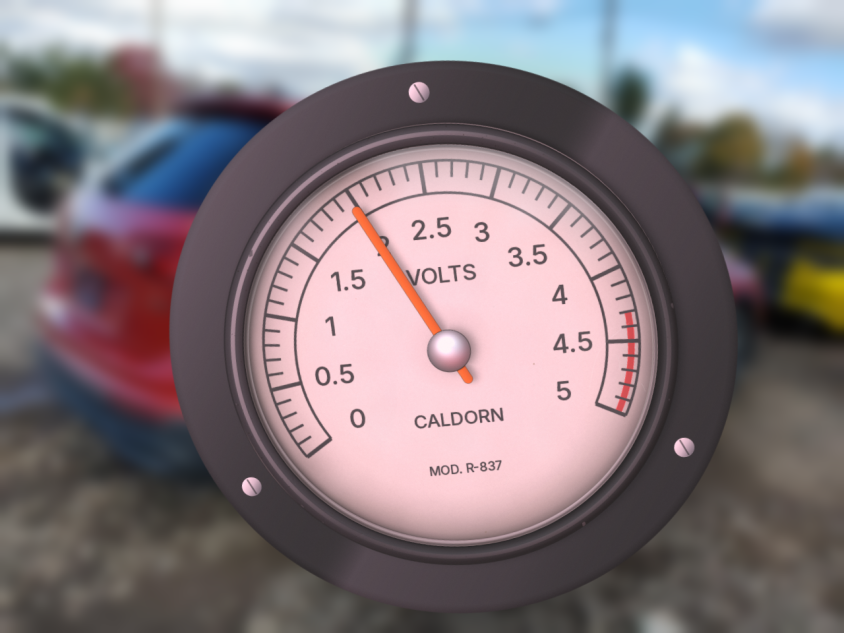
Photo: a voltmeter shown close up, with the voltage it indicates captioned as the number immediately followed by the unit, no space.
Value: 2V
